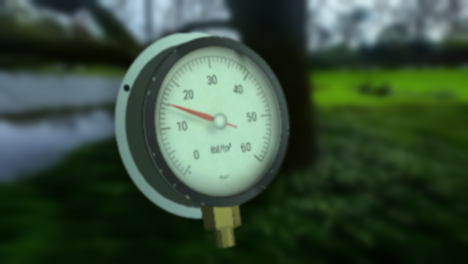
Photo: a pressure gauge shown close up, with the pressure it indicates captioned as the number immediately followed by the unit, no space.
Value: 15psi
